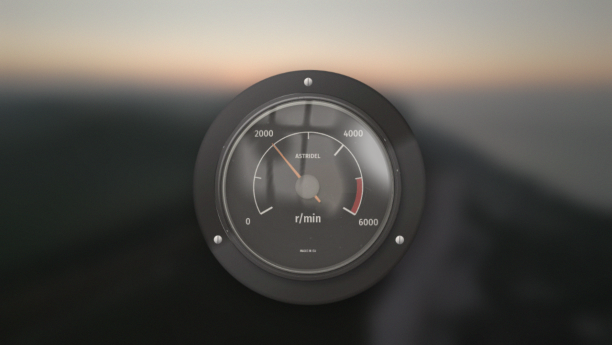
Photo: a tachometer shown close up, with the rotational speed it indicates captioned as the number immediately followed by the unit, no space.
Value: 2000rpm
